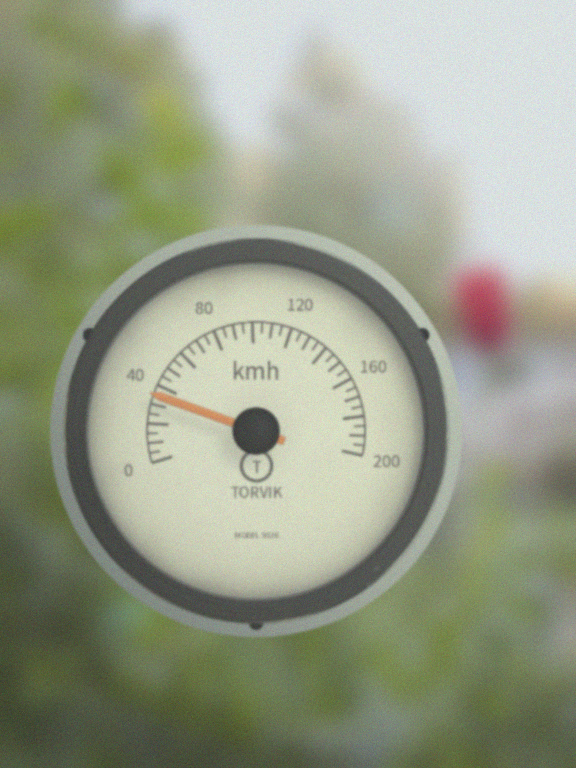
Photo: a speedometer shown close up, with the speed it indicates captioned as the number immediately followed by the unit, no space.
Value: 35km/h
